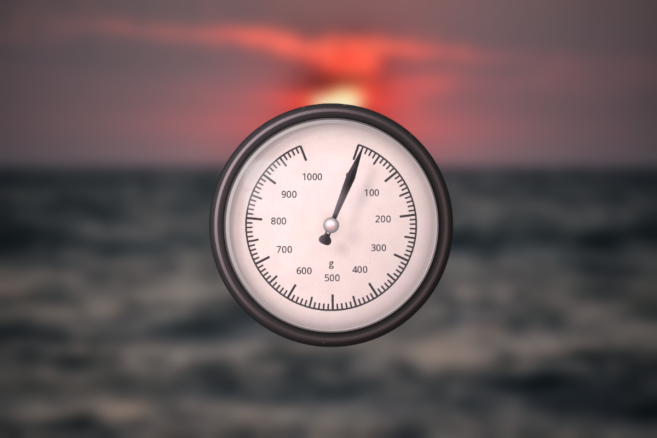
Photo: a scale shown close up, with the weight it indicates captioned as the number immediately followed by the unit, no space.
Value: 10g
